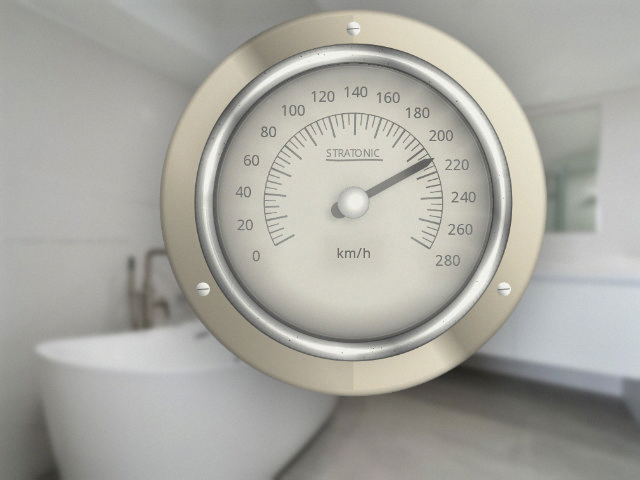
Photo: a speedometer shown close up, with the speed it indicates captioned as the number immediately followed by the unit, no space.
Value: 210km/h
